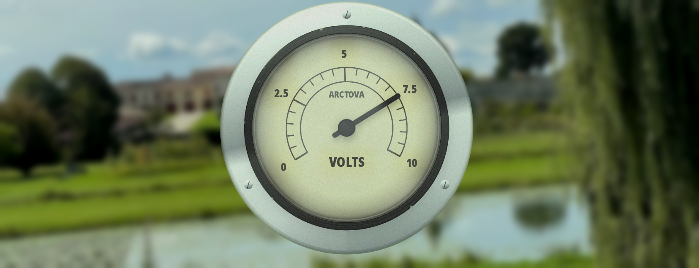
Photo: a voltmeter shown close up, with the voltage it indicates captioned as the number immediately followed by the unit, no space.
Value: 7.5V
